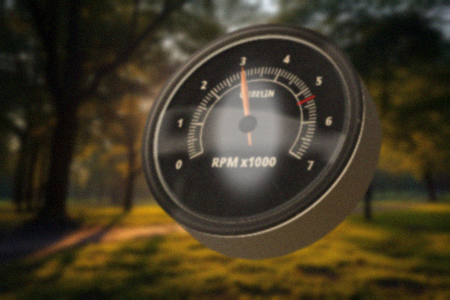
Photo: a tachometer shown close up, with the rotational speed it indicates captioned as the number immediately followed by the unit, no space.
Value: 3000rpm
